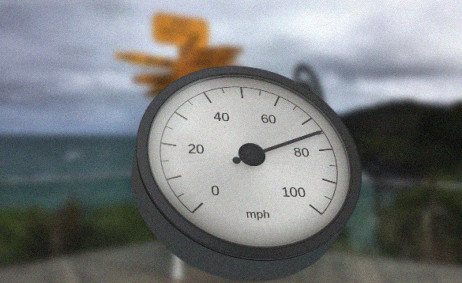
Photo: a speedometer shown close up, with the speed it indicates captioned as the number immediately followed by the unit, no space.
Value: 75mph
